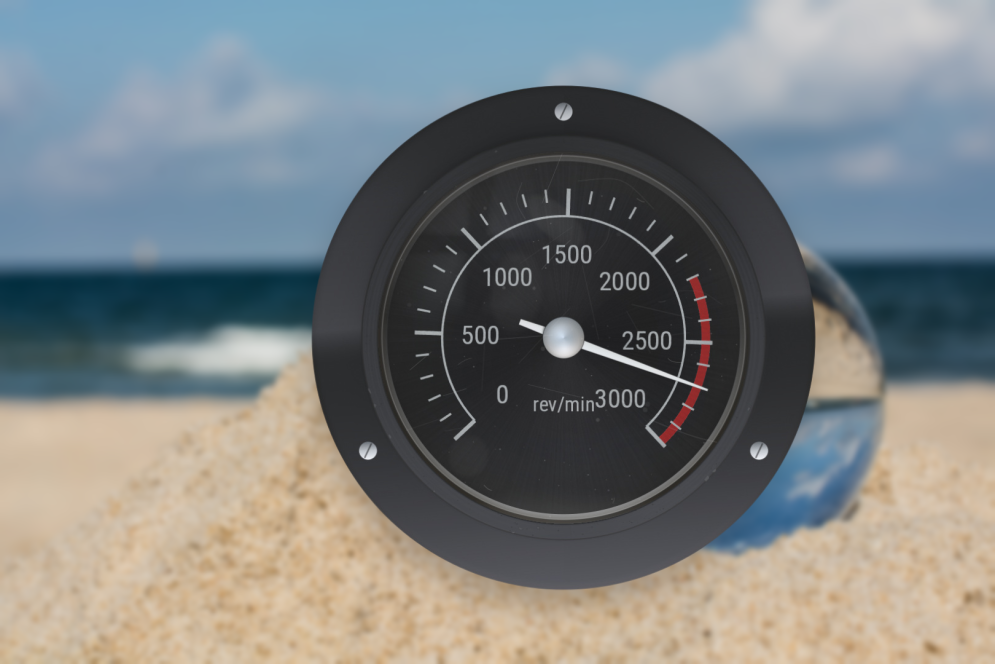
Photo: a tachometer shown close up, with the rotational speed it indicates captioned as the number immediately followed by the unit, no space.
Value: 2700rpm
